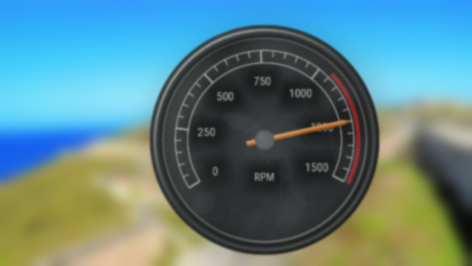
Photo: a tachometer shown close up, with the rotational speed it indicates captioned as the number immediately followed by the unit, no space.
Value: 1250rpm
